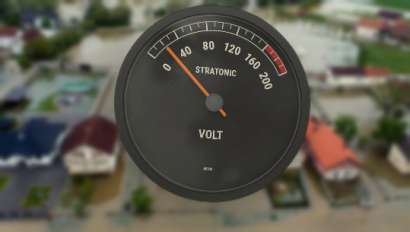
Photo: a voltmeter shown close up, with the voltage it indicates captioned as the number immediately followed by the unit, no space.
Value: 20V
